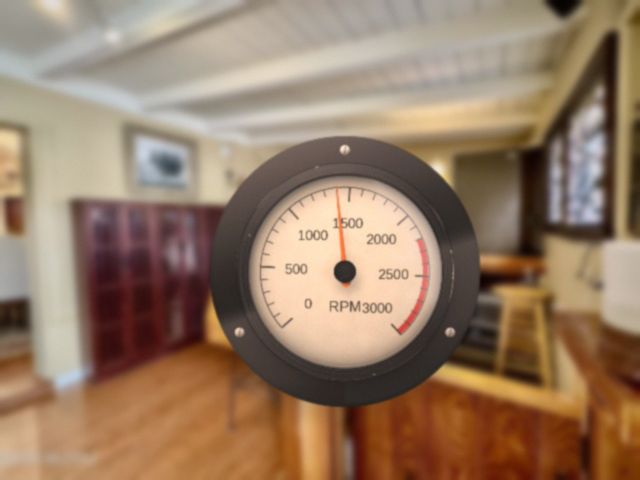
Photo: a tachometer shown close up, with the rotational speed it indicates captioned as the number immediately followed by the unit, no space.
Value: 1400rpm
